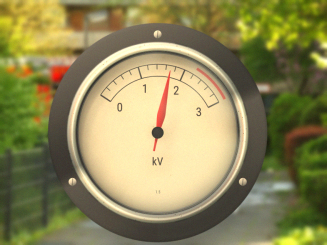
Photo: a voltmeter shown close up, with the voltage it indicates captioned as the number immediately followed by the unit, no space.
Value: 1.7kV
